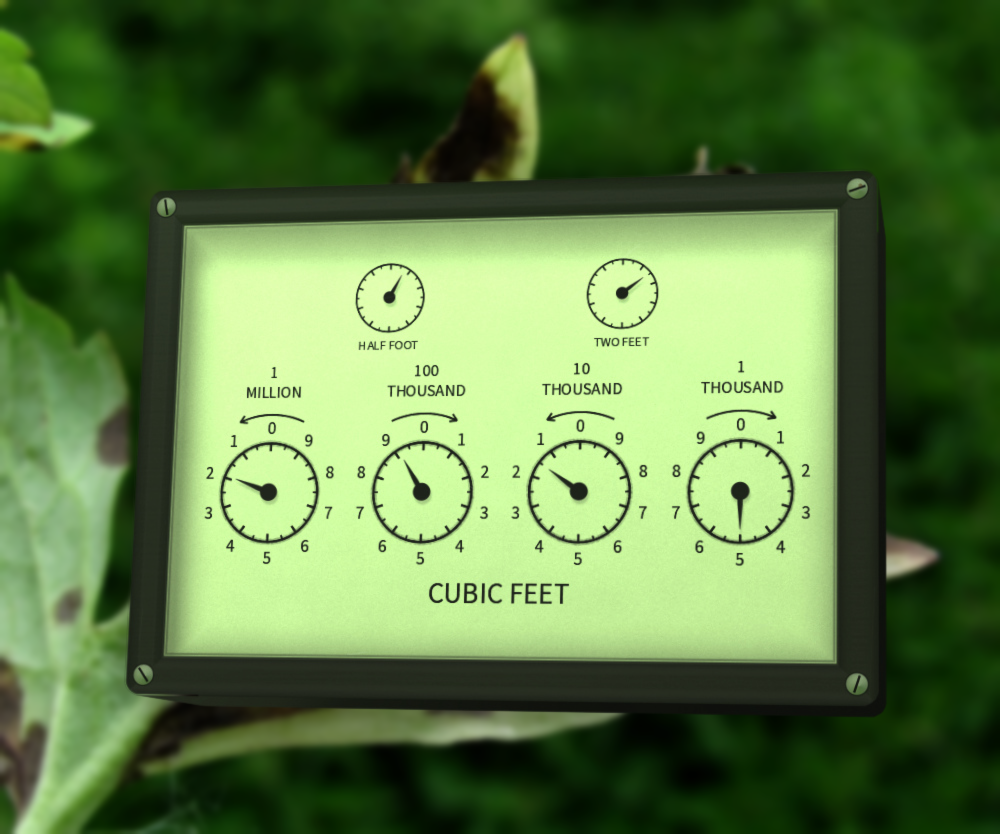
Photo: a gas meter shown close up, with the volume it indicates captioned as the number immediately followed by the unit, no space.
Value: 191500ft³
